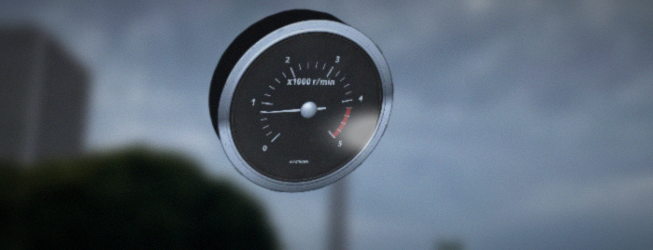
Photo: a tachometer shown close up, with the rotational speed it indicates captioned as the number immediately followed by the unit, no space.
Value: 800rpm
